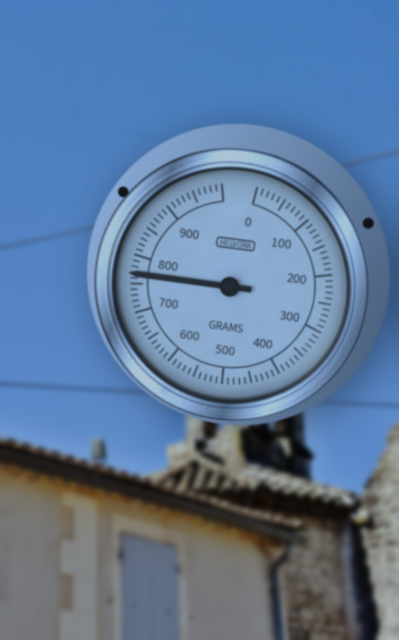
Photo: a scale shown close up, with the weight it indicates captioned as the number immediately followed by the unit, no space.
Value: 770g
